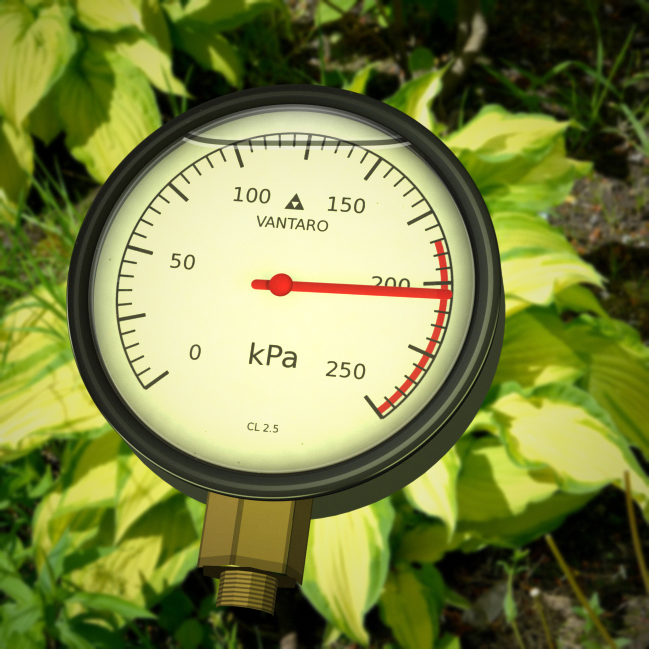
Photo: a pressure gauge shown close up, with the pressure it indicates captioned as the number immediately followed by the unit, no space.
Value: 205kPa
